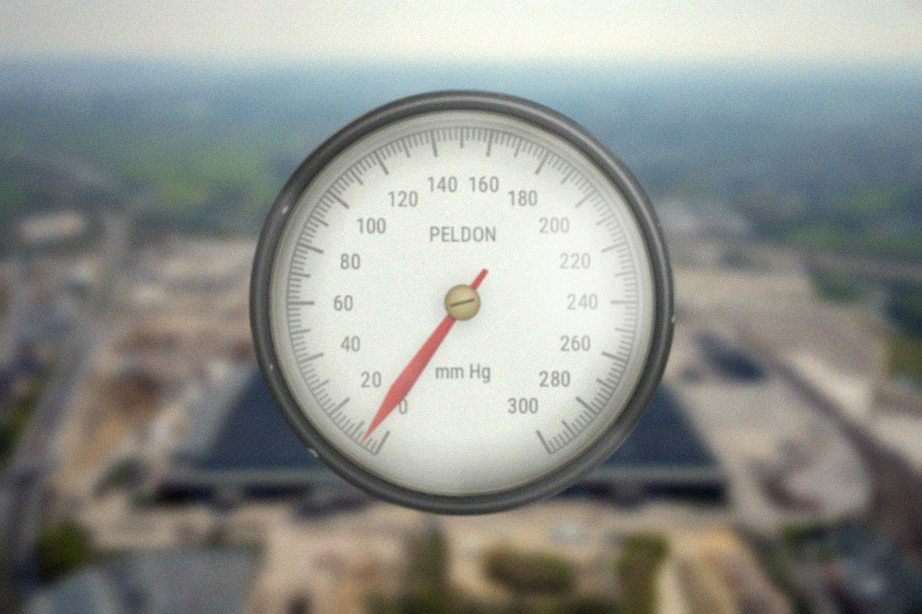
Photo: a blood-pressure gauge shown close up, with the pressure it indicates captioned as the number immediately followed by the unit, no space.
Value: 6mmHg
